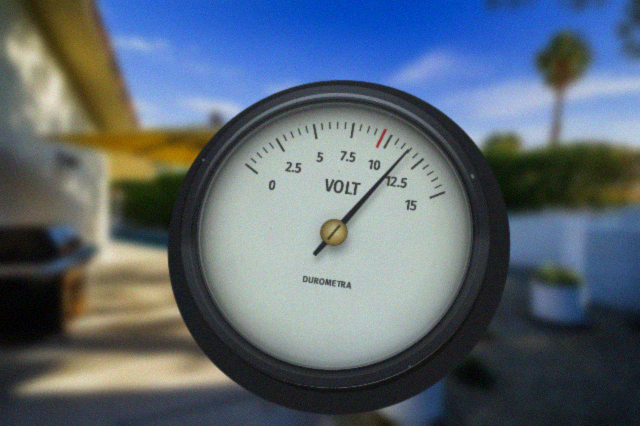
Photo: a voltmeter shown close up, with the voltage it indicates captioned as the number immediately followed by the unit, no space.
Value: 11.5V
